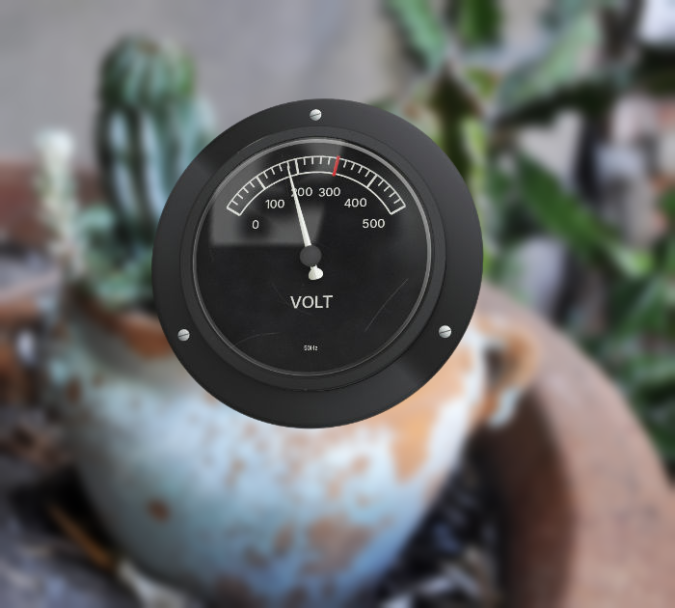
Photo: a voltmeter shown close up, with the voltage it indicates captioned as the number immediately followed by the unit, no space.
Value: 180V
